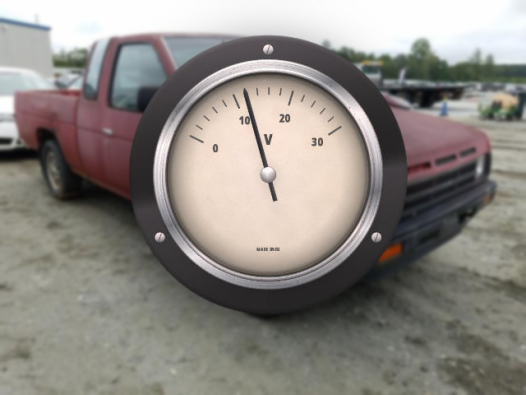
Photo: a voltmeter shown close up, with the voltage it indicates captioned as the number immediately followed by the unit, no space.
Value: 12V
